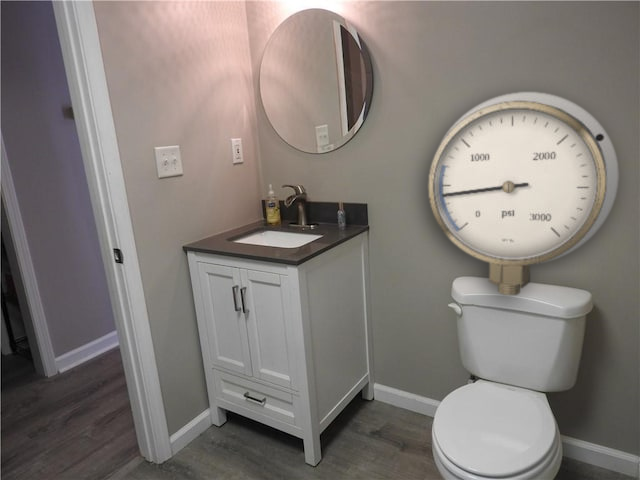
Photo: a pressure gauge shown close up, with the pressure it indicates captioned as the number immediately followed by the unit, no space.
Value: 400psi
